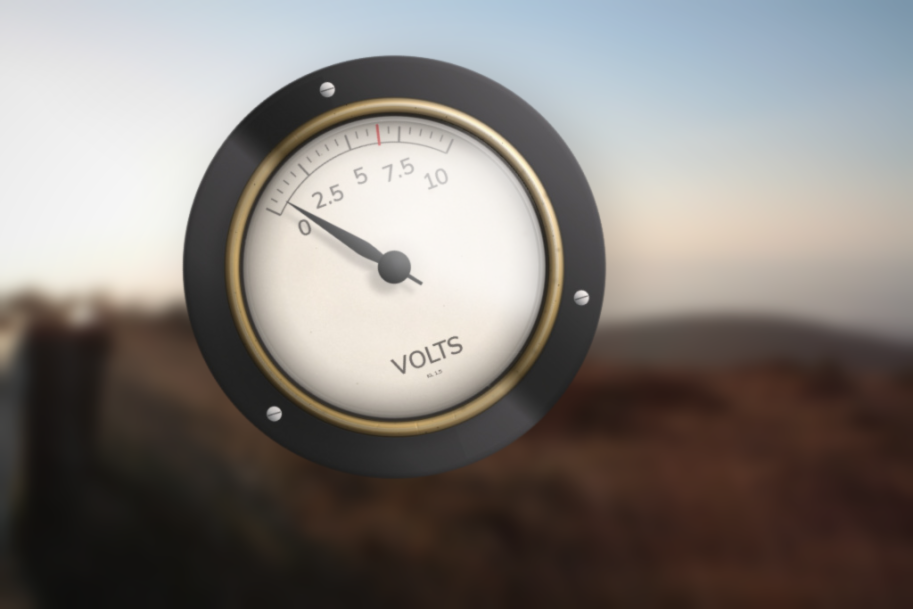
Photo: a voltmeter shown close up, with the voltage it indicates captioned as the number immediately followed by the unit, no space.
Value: 0.75V
